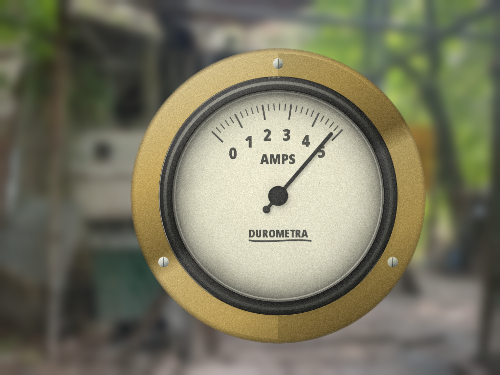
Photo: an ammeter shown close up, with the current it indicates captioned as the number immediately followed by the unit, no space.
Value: 4.8A
